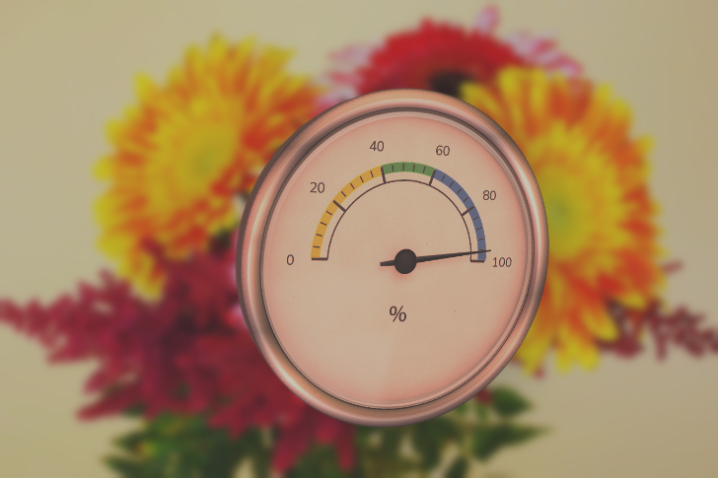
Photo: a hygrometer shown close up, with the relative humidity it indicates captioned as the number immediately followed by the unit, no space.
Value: 96%
